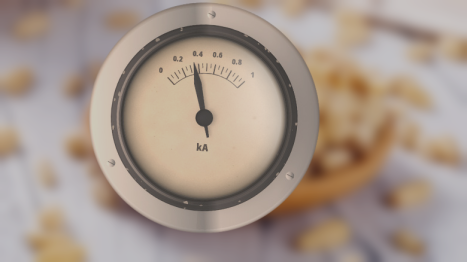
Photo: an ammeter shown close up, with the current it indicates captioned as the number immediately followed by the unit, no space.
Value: 0.35kA
